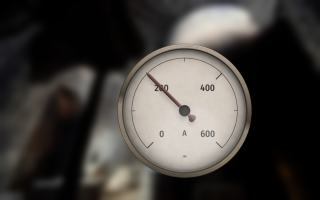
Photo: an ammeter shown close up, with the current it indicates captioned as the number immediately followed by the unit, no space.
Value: 200A
